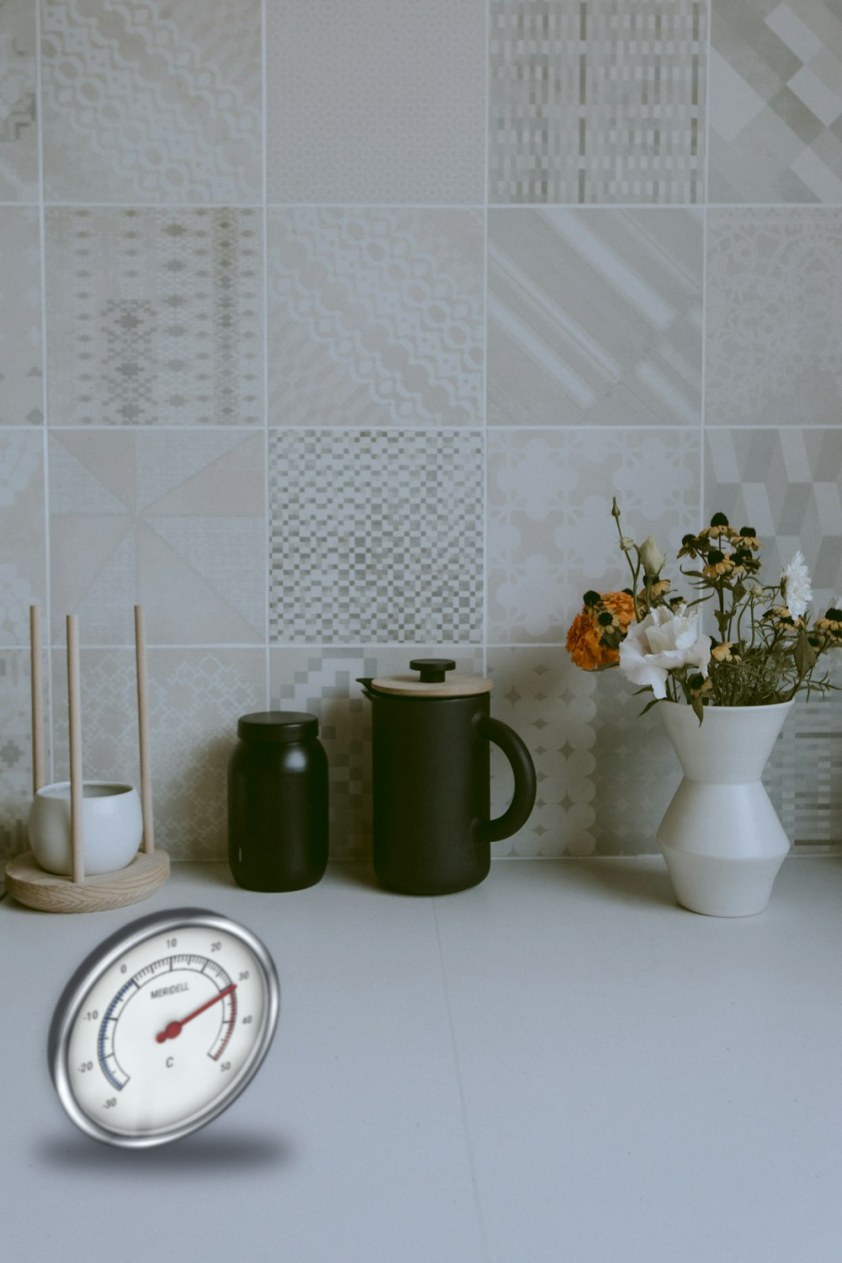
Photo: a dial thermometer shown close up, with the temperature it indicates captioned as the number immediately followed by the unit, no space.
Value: 30°C
